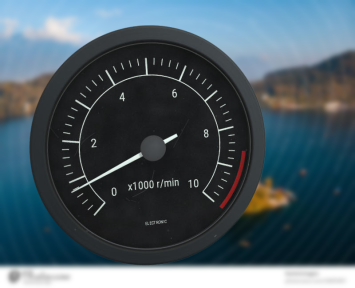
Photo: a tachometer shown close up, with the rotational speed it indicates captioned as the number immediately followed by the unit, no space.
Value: 800rpm
